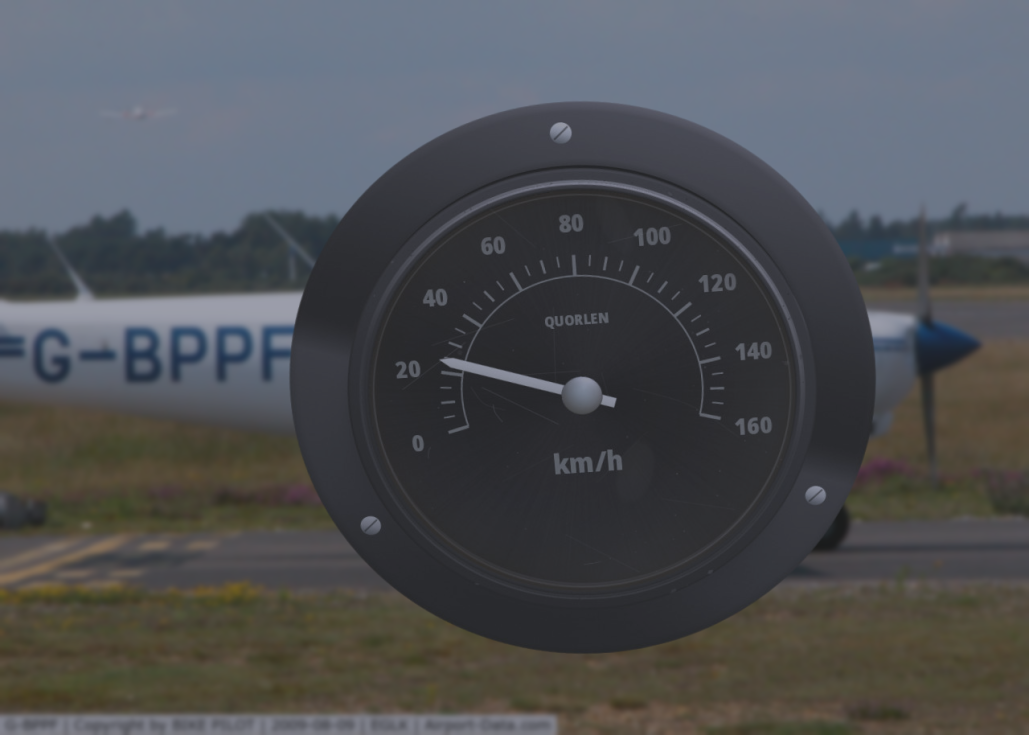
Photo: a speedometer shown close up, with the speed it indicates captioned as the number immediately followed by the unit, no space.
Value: 25km/h
